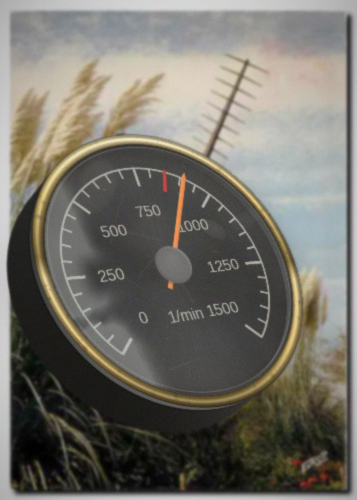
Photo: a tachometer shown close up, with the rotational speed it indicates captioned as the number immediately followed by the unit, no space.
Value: 900rpm
